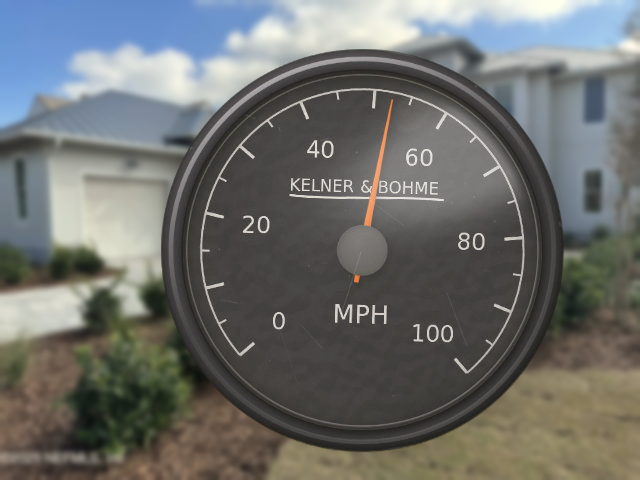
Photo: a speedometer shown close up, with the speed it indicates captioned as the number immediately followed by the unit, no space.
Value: 52.5mph
